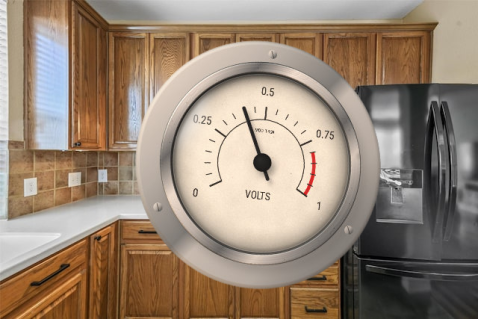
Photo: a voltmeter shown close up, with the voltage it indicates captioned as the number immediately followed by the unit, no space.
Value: 0.4V
